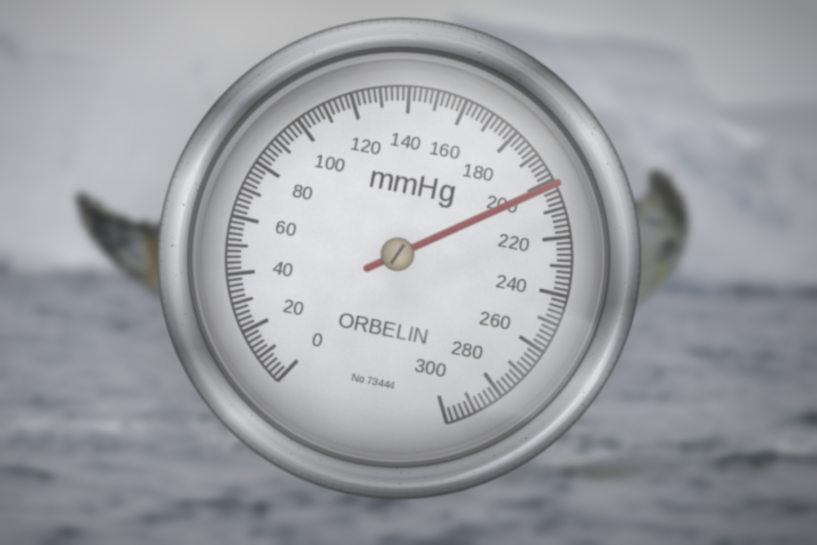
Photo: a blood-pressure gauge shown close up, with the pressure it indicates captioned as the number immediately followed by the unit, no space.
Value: 202mmHg
